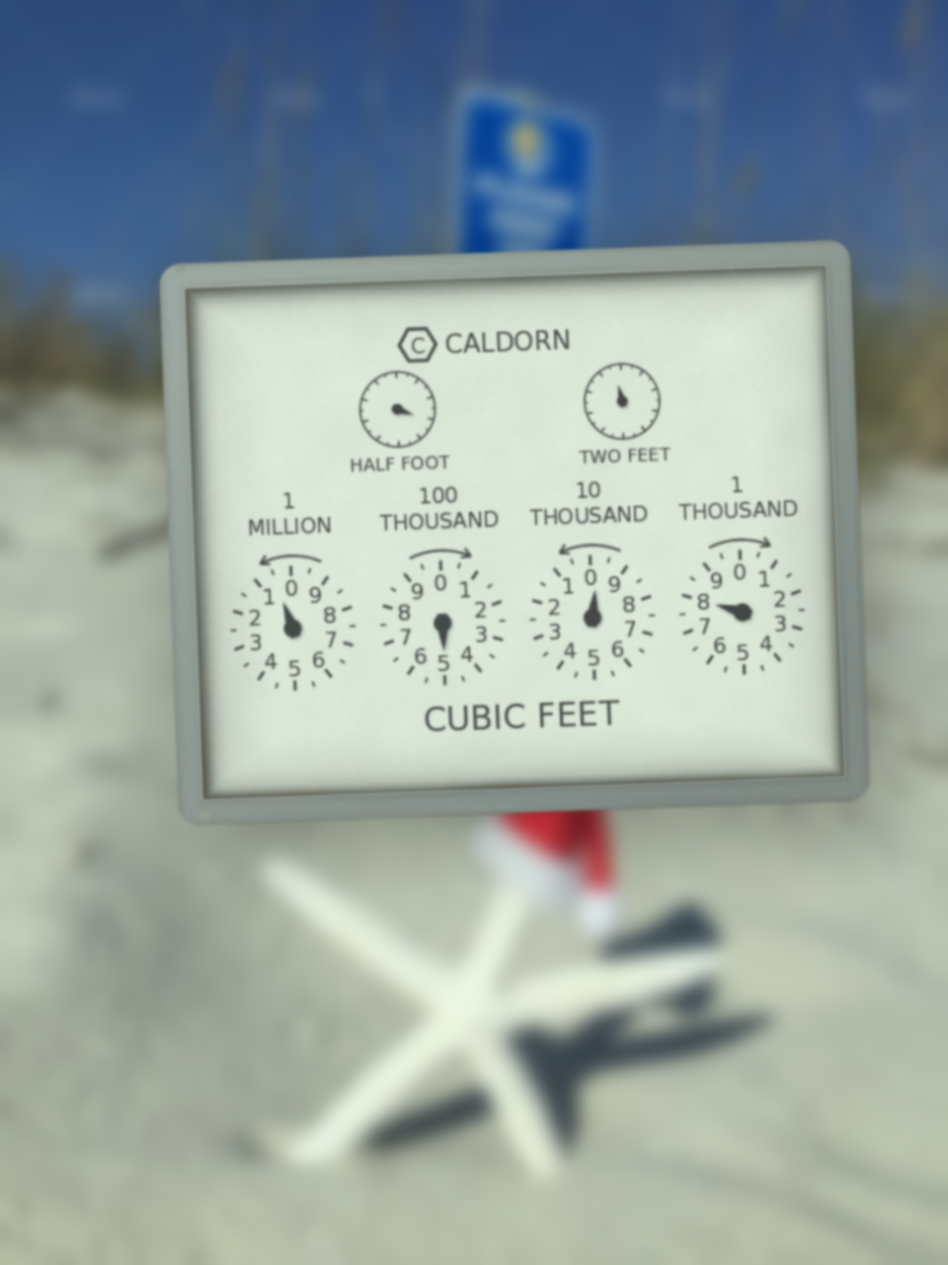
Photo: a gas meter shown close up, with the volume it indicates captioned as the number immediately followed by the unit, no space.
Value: 49800ft³
